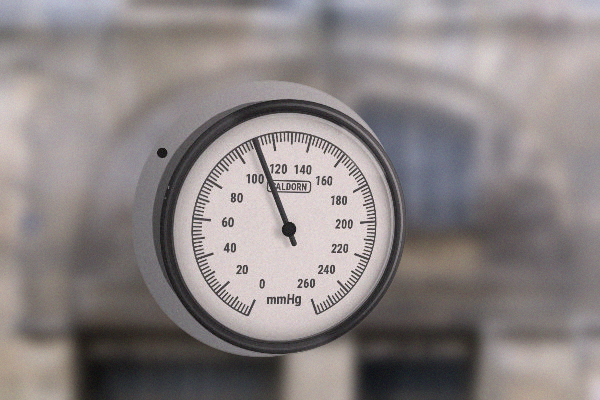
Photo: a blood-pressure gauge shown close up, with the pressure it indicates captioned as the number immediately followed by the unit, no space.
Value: 110mmHg
